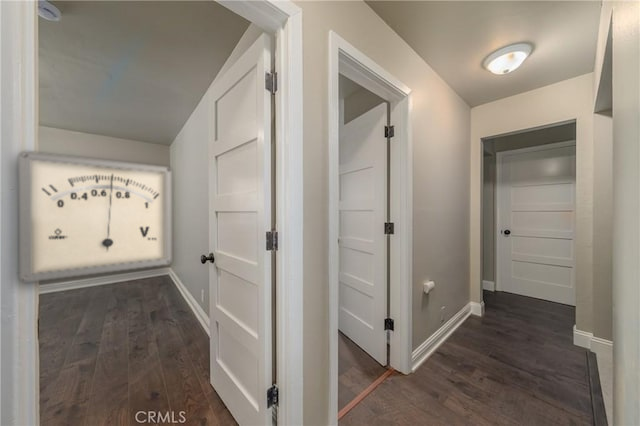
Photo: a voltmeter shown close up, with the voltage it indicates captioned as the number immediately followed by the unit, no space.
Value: 0.7V
